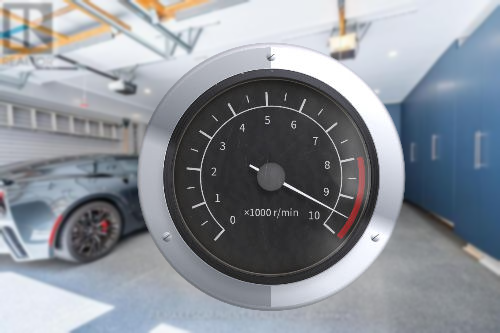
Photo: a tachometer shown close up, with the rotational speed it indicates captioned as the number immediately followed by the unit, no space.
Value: 9500rpm
